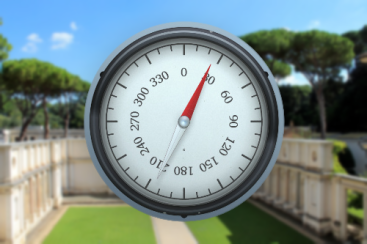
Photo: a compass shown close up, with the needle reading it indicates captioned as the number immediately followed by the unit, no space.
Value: 25°
